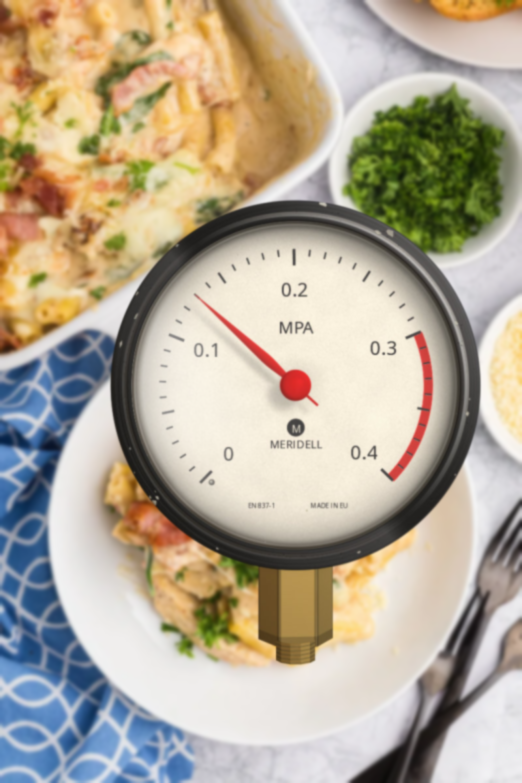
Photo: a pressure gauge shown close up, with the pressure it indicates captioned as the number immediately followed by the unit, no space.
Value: 0.13MPa
